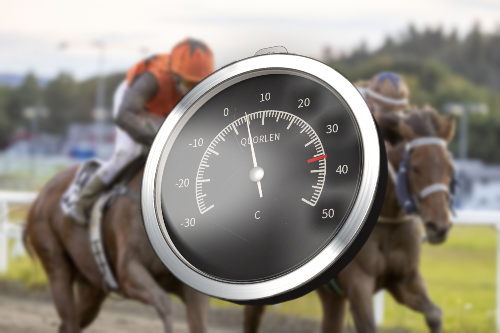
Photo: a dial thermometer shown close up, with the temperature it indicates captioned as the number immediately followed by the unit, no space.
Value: 5°C
